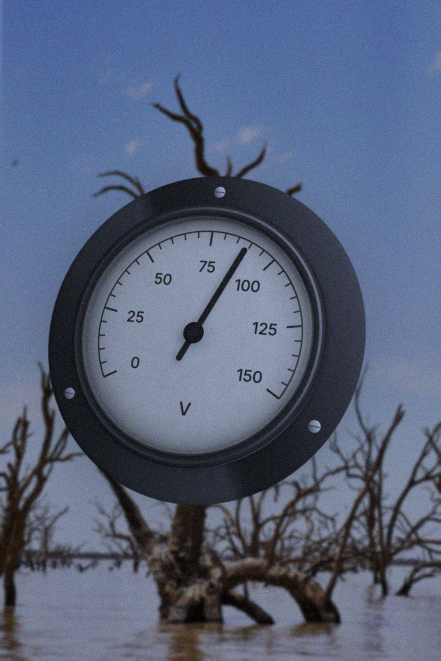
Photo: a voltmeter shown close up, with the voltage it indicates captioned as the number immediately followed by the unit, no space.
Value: 90V
